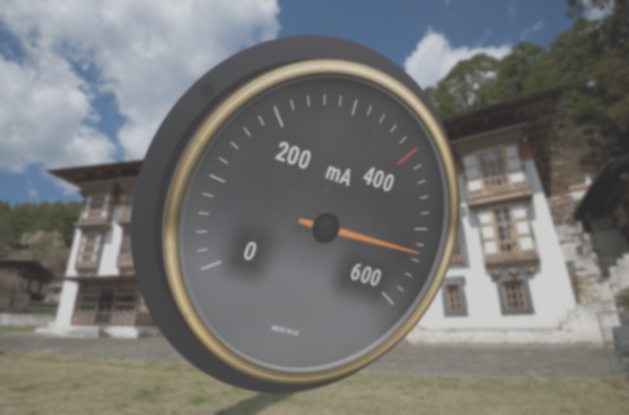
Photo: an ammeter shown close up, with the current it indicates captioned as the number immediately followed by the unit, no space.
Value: 530mA
